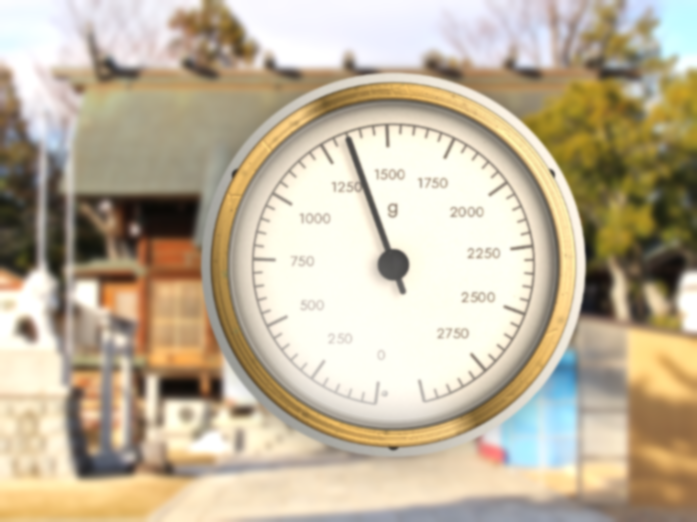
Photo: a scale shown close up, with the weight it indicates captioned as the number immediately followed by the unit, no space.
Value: 1350g
